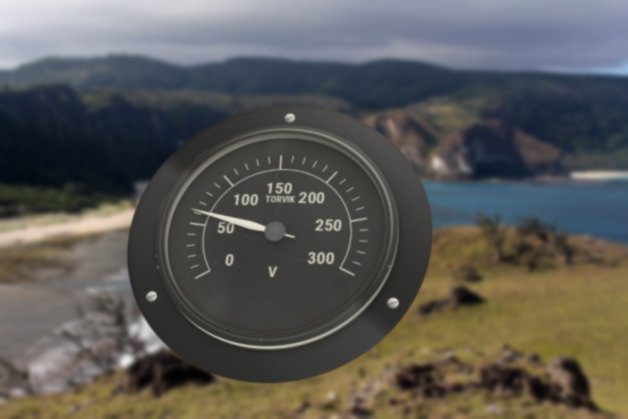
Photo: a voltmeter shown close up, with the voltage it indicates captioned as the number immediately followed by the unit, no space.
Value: 60V
